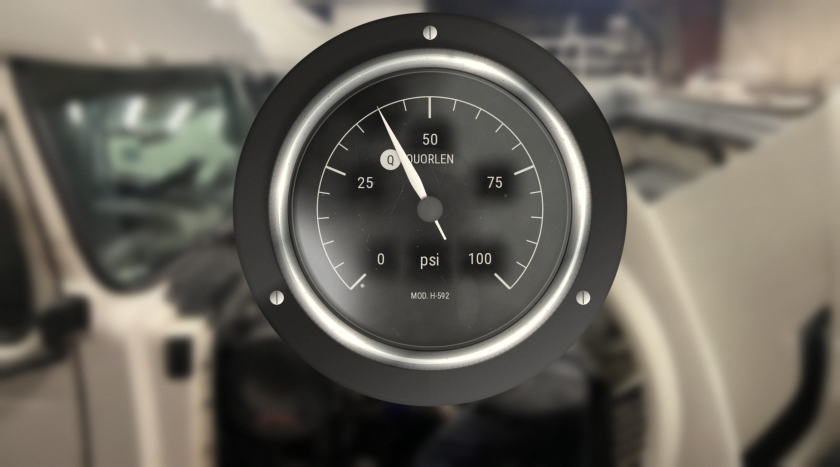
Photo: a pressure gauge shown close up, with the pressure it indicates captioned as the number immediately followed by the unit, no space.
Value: 40psi
